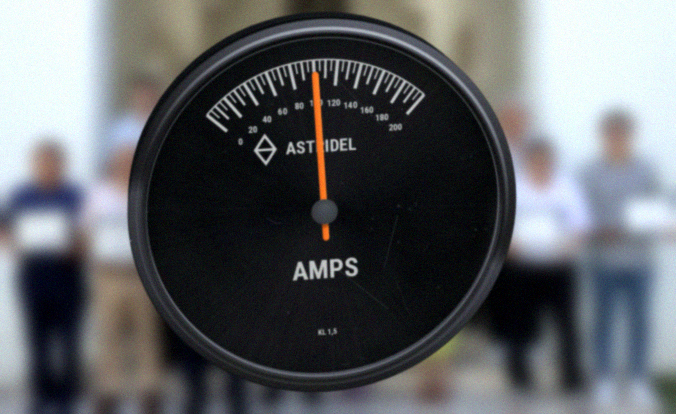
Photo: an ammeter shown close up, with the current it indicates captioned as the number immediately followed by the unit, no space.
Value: 100A
